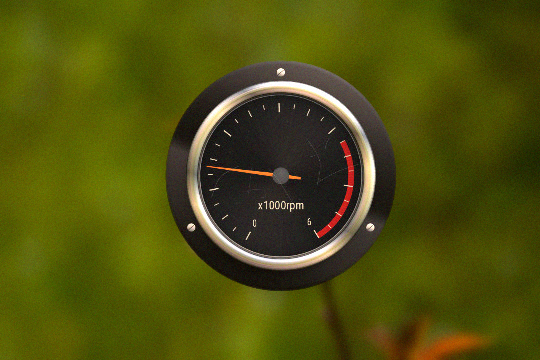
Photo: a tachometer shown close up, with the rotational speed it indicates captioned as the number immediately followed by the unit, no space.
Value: 1375rpm
